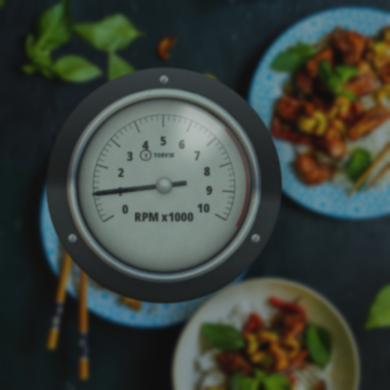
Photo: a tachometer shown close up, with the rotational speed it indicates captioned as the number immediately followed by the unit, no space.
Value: 1000rpm
